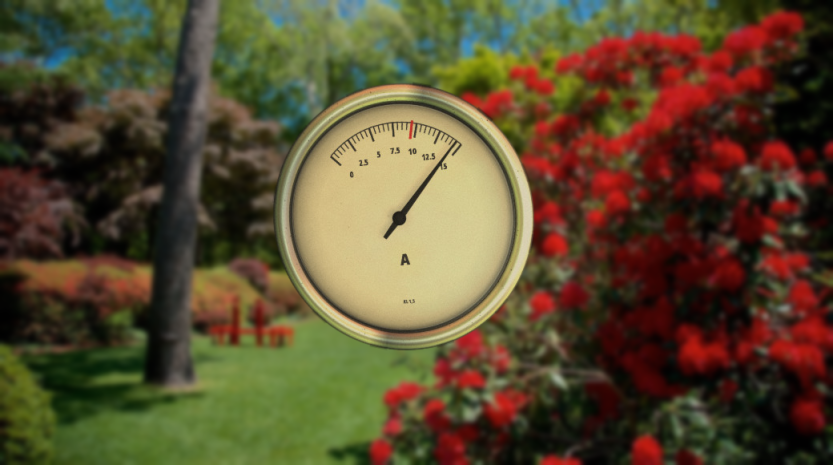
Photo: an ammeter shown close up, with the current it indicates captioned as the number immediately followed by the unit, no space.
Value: 14.5A
